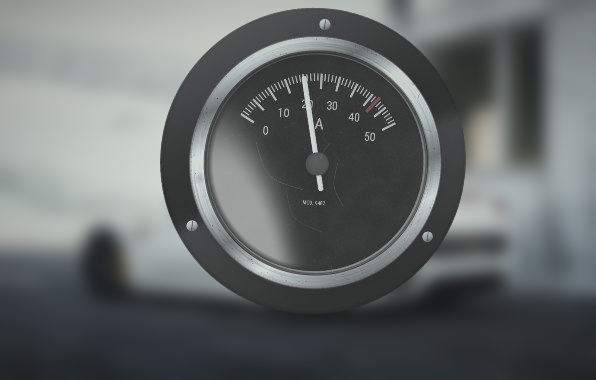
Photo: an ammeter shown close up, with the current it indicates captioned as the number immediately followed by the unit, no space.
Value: 20A
